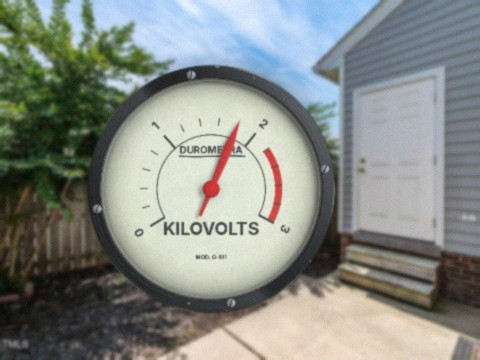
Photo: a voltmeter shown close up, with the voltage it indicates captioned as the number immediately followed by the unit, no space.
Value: 1.8kV
